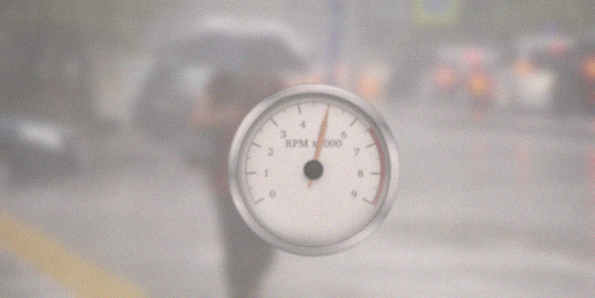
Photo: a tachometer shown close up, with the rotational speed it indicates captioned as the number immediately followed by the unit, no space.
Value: 5000rpm
